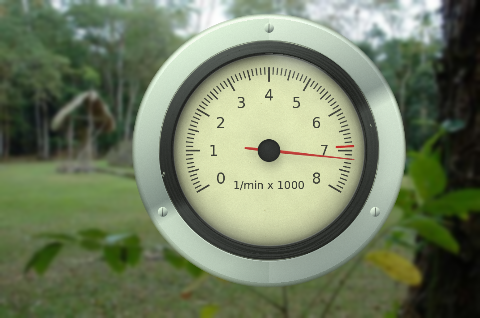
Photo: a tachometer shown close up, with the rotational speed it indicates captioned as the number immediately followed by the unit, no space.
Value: 7200rpm
